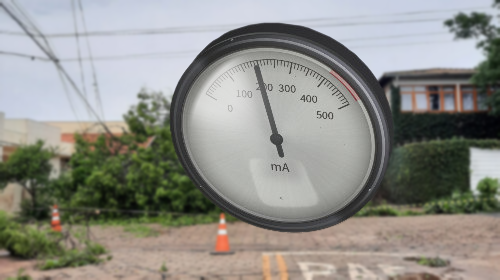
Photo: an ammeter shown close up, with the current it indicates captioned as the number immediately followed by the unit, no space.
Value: 200mA
